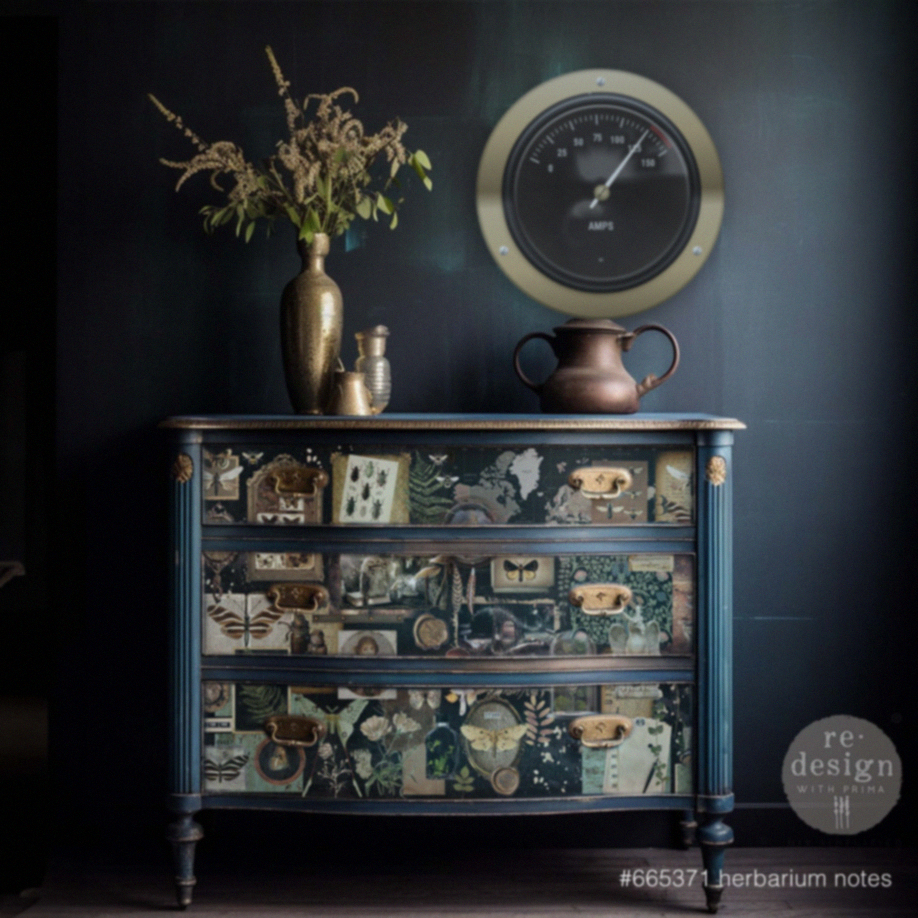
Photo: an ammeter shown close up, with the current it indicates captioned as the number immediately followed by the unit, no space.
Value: 125A
